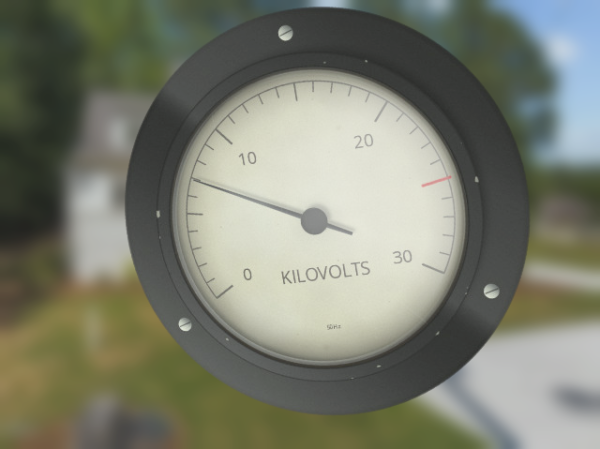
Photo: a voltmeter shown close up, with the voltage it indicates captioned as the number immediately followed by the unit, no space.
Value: 7kV
